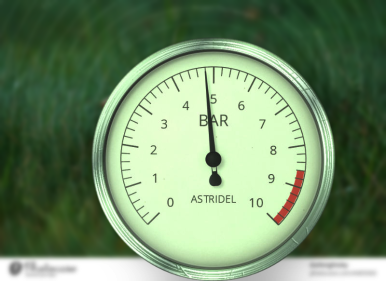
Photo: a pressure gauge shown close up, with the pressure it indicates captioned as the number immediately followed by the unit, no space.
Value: 4.8bar
